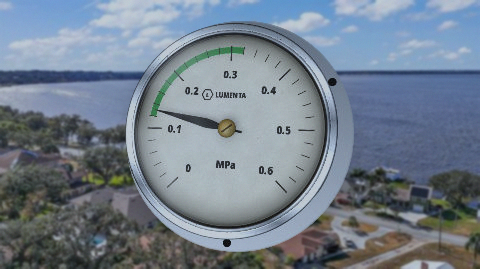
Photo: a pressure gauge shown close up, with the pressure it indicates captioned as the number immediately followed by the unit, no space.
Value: 0.13MPa
